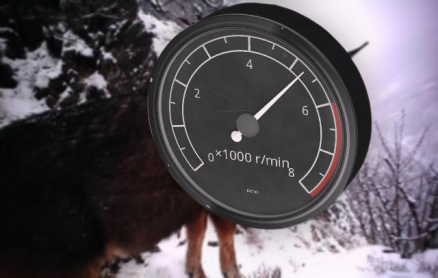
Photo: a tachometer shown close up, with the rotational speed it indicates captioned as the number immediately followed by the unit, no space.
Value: 5250rpm
